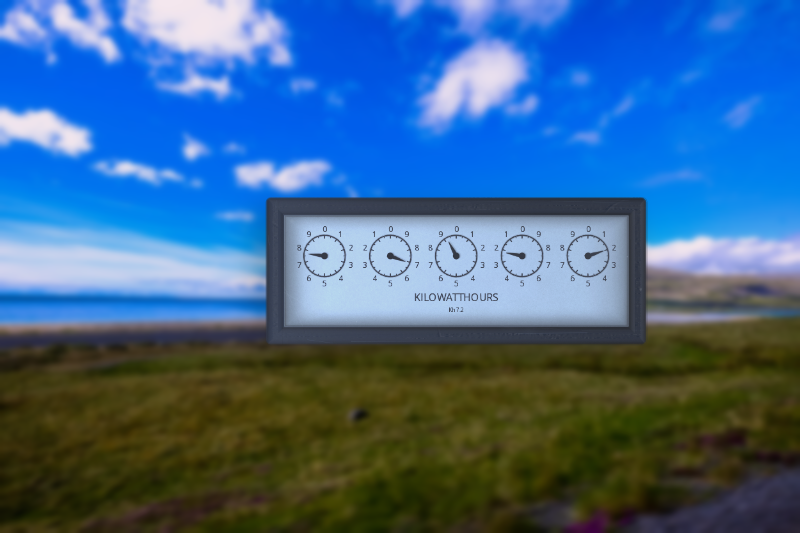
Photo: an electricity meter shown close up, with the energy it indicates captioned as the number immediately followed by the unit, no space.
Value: 76922kWh
